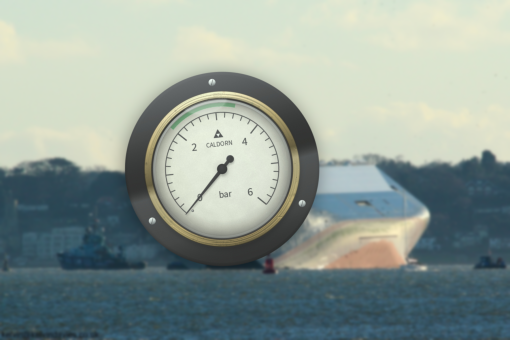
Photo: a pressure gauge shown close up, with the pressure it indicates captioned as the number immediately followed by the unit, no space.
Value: 0bar
